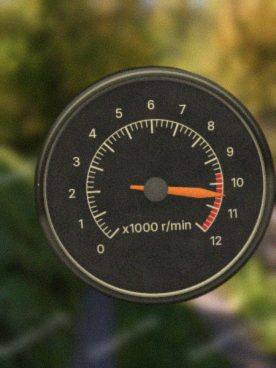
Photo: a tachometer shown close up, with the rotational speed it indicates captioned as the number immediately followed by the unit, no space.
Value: 10400rpm
